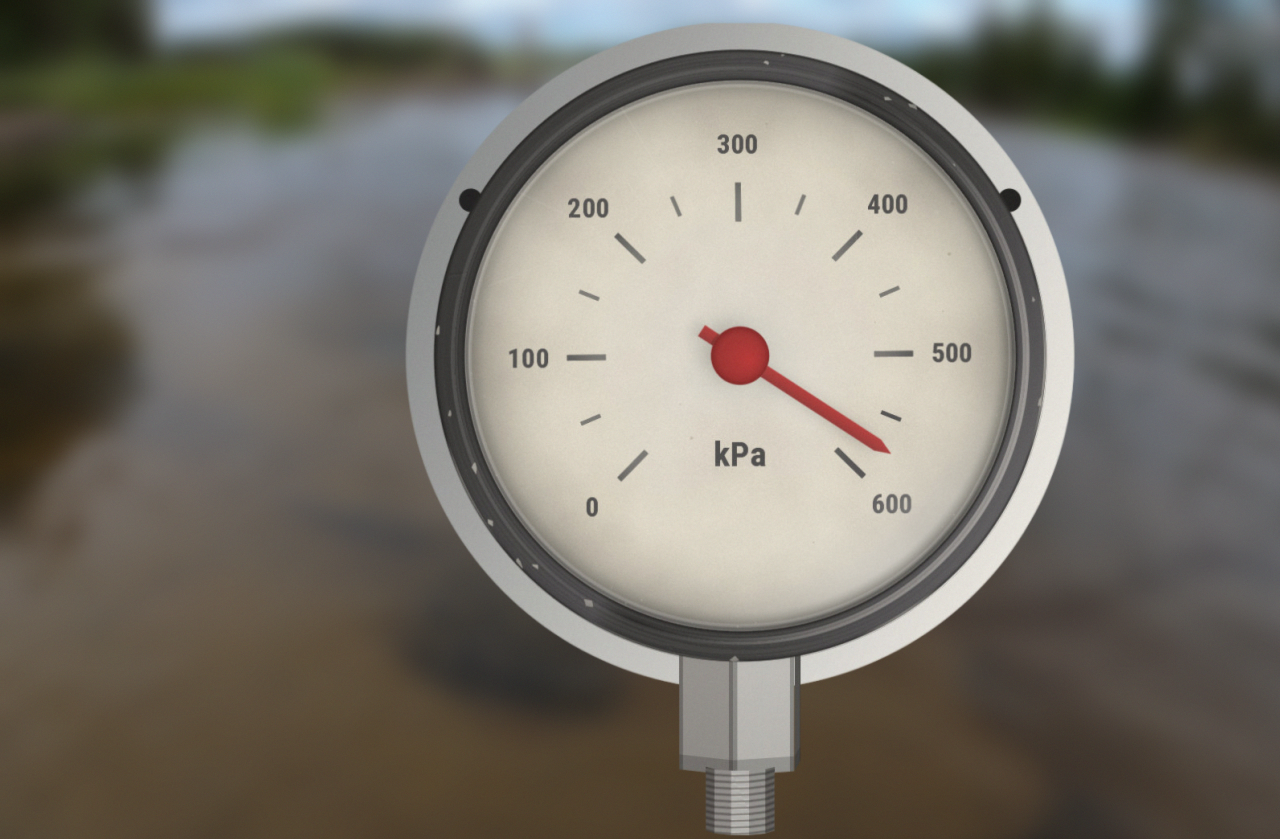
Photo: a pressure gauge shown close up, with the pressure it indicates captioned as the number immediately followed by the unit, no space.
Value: 575kPa
